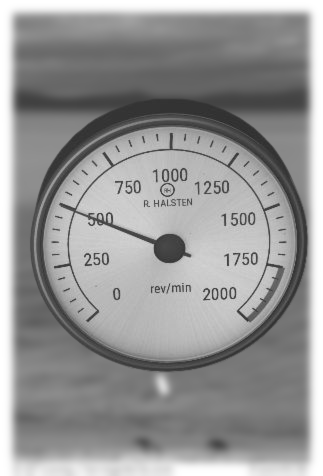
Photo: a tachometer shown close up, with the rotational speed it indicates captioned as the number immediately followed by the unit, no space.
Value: 500rpm
